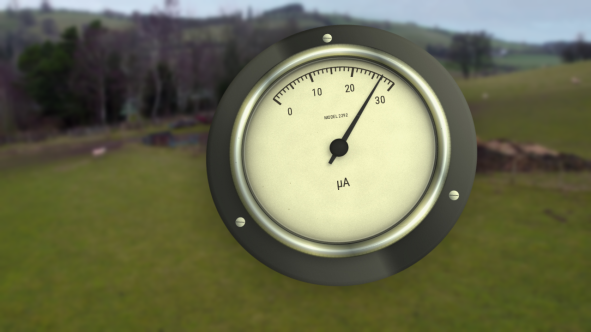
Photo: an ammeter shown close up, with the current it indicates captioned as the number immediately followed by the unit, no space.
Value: 27µA
